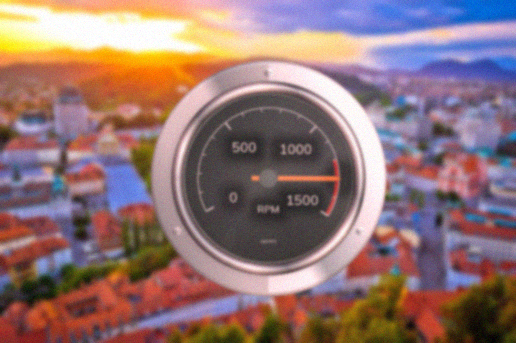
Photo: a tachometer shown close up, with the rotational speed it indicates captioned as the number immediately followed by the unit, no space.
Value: 1300rpm
